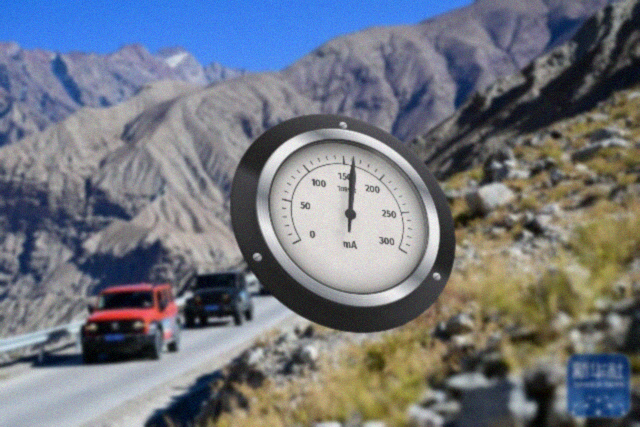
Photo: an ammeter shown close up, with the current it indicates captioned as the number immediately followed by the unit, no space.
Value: 160mA
